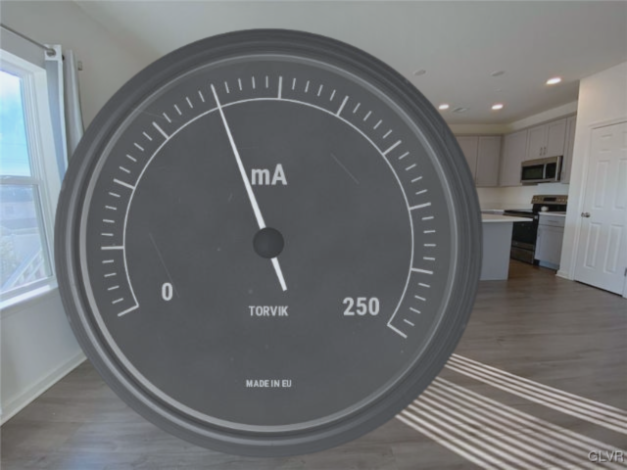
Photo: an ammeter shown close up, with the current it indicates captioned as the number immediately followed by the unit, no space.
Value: 100mA
